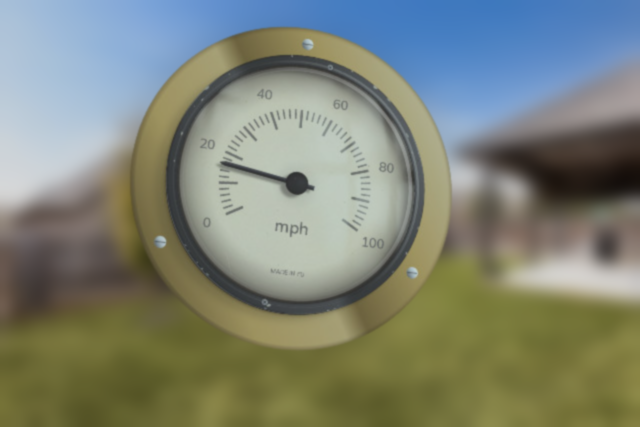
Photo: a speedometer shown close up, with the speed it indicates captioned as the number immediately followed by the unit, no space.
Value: 16mph
